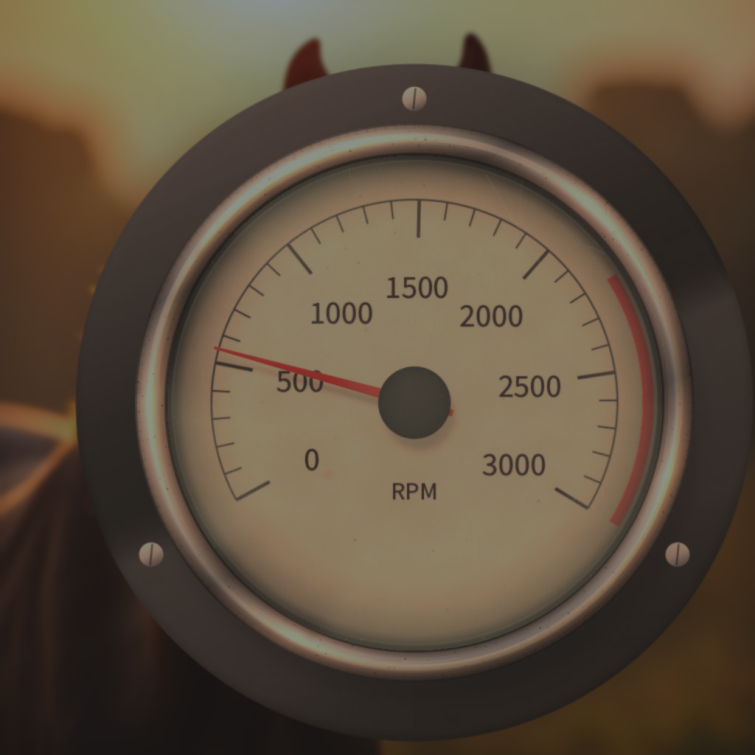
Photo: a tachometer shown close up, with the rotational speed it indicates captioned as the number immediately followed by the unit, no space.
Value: 550rpm
